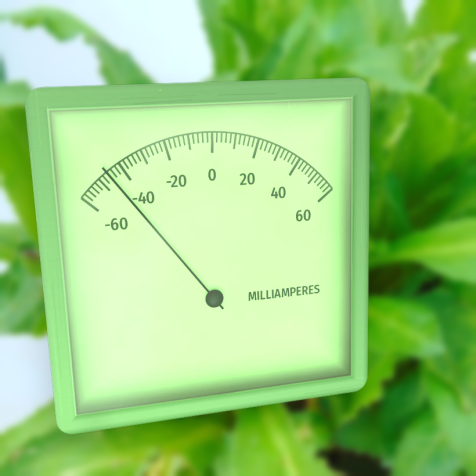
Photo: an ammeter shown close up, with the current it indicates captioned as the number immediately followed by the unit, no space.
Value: -46mA
